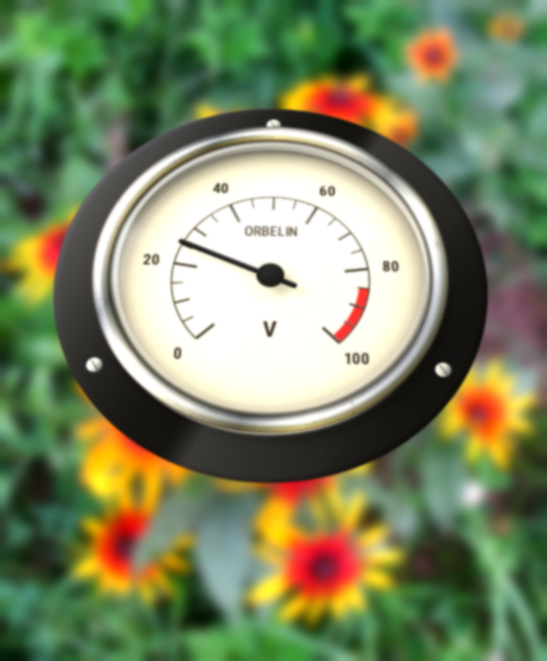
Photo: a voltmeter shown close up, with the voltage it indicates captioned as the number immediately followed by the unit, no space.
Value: 25V
